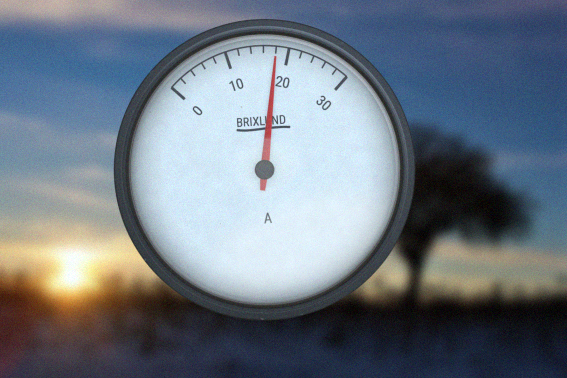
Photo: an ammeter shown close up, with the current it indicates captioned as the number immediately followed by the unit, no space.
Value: 18A
